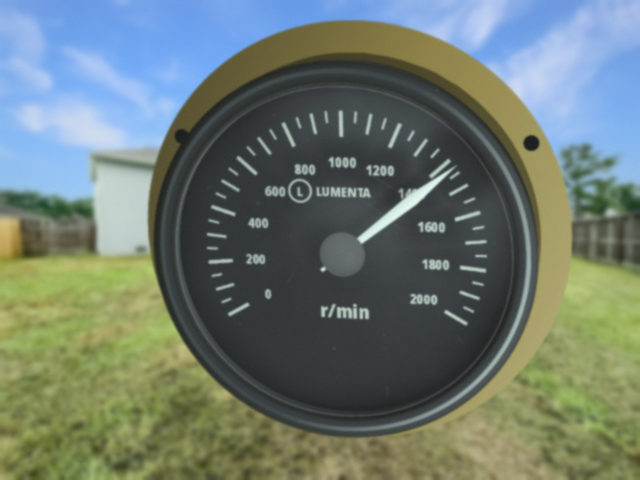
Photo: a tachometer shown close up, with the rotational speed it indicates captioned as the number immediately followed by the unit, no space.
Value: 1425rpm
